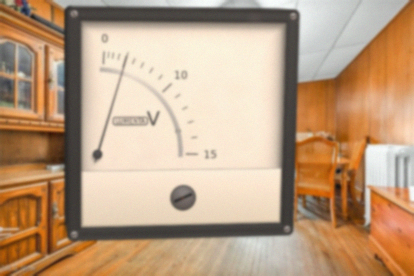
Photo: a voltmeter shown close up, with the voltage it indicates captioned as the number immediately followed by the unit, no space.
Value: 5V
